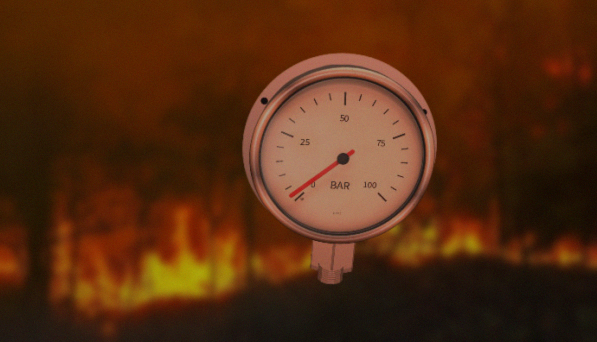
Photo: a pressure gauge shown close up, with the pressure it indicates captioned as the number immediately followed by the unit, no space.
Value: 2.5bar
